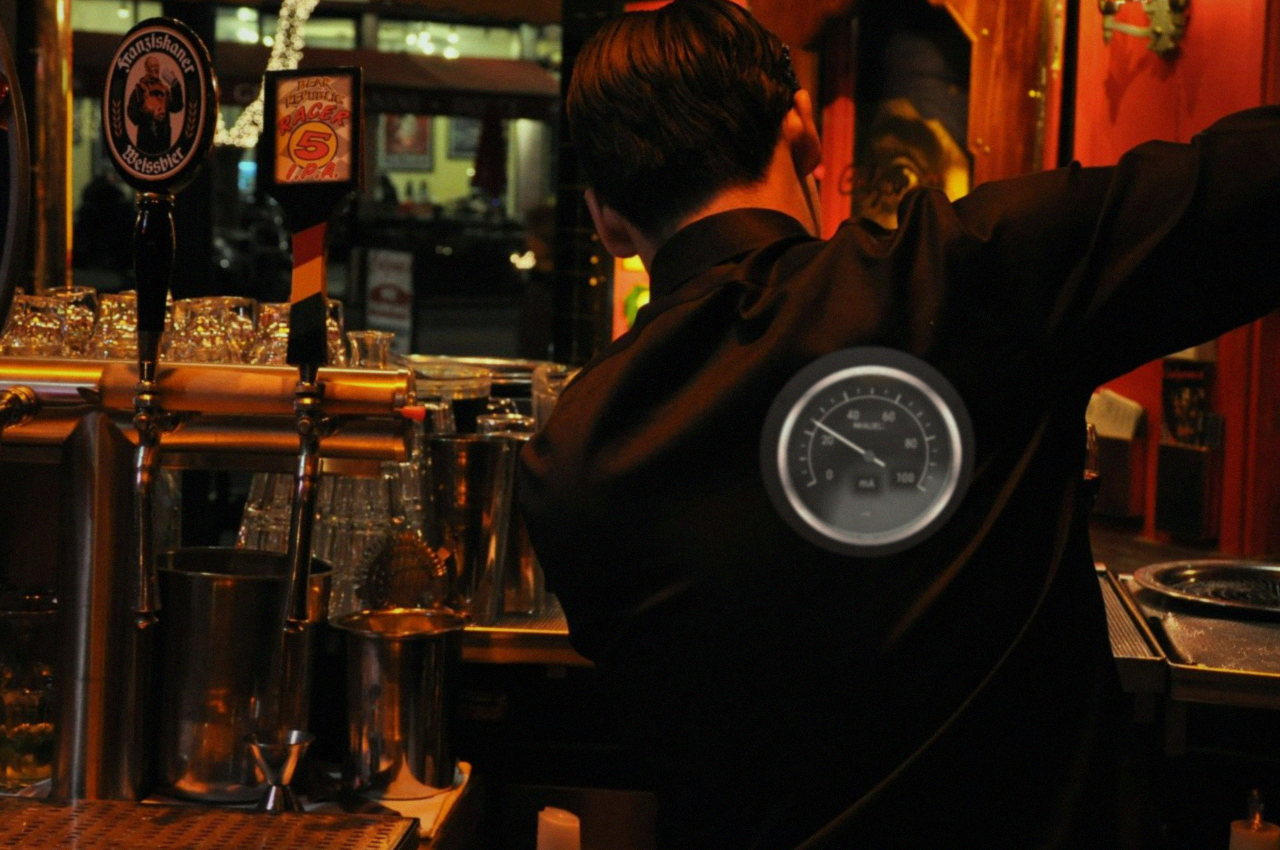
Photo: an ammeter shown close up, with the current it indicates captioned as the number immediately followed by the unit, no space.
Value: 25mA
